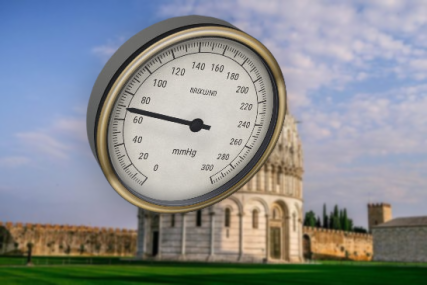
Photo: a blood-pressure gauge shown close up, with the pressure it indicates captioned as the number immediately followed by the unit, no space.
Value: 70mmHg
